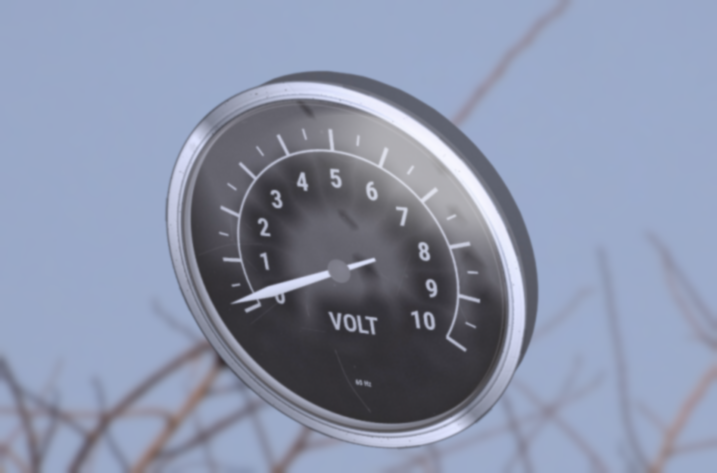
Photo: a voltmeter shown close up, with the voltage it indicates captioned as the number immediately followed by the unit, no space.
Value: 0.25V
